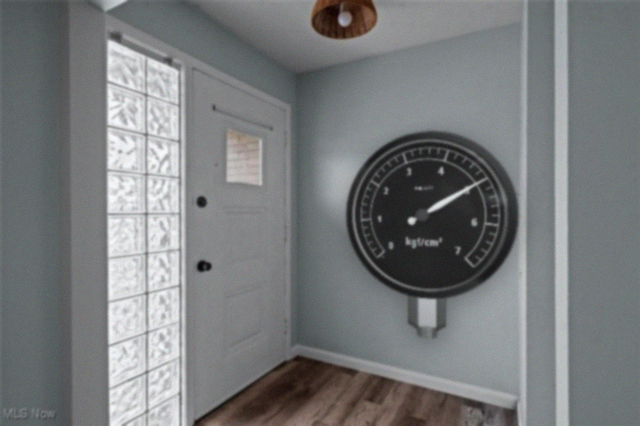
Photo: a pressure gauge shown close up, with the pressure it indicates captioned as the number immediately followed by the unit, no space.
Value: 5kg/cm²
